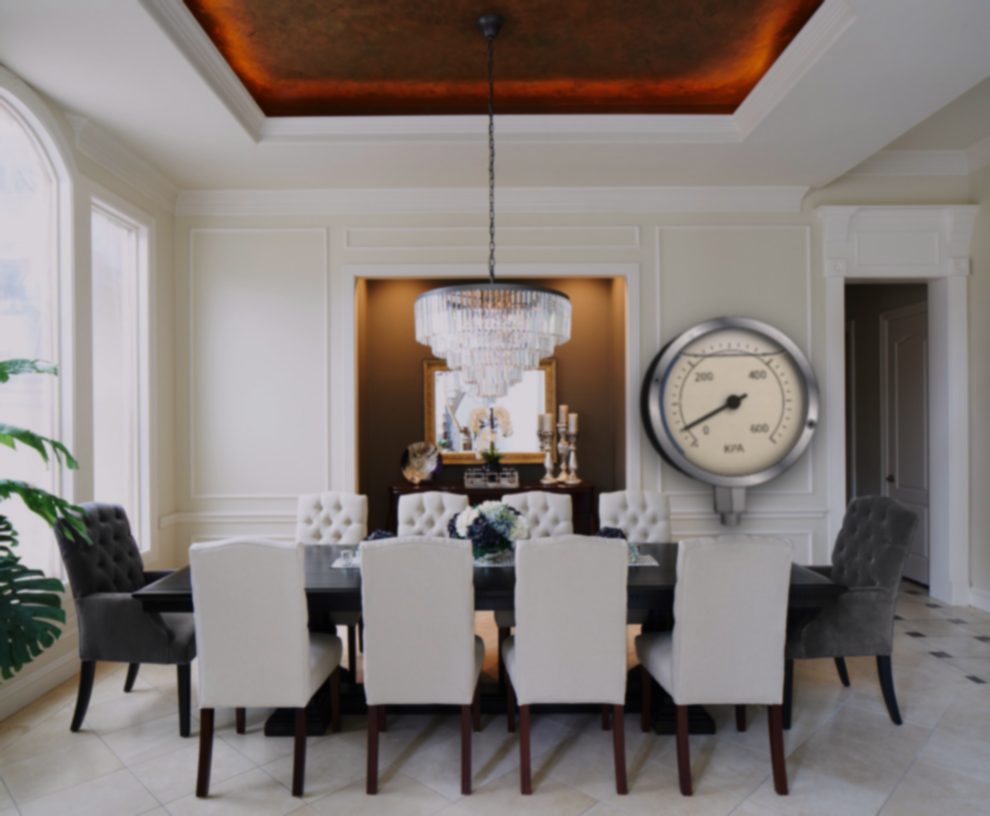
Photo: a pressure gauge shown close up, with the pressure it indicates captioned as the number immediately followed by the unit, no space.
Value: 40kPa
